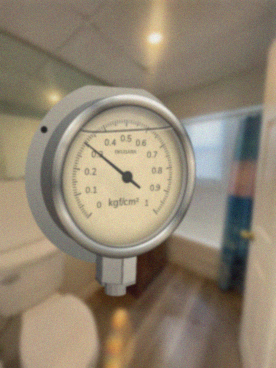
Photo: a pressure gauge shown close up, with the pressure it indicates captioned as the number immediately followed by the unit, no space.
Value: 0.3kg/cm²
